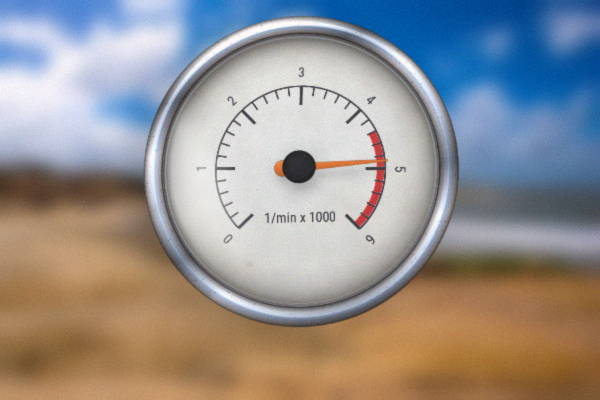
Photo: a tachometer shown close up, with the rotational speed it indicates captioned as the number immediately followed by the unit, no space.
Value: 4900rpm
